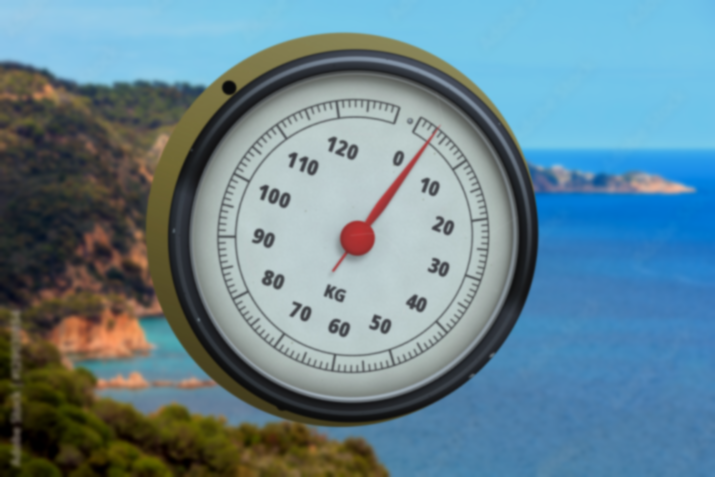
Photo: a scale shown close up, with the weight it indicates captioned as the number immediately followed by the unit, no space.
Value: 3kg
